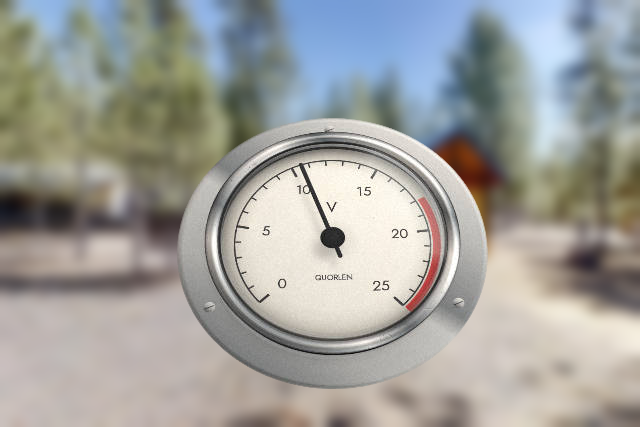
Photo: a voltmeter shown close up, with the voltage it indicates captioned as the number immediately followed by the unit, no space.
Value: 10.5V
